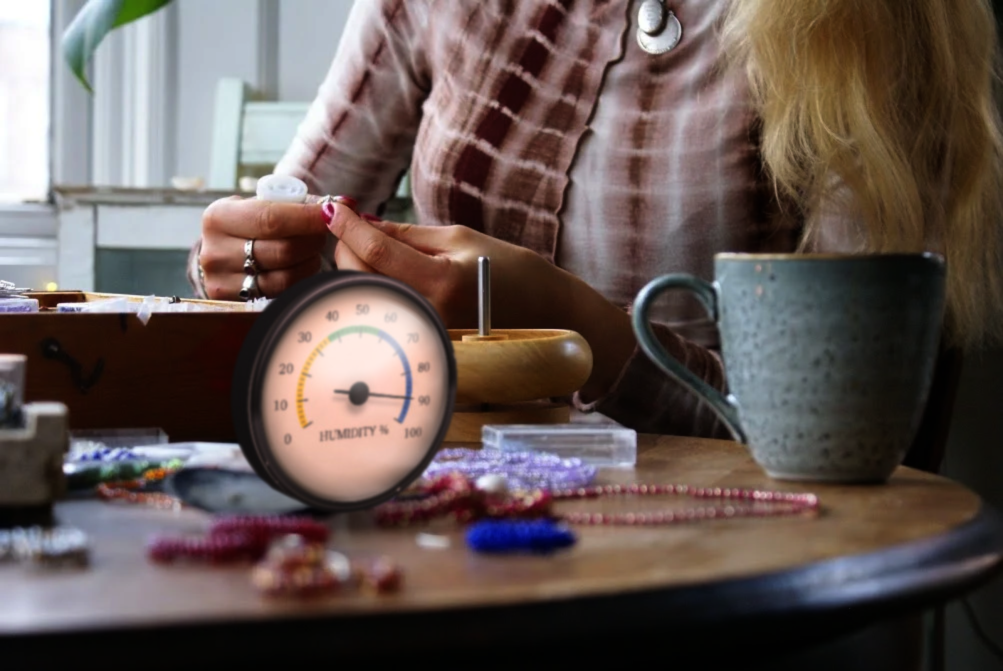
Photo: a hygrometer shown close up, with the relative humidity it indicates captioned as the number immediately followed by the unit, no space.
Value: 90%
